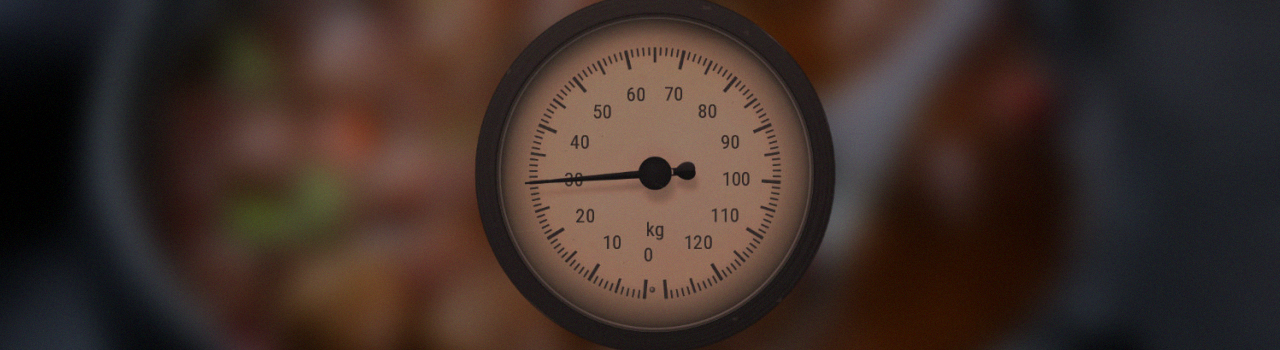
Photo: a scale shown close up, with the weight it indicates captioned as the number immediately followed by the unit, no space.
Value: 30kg
